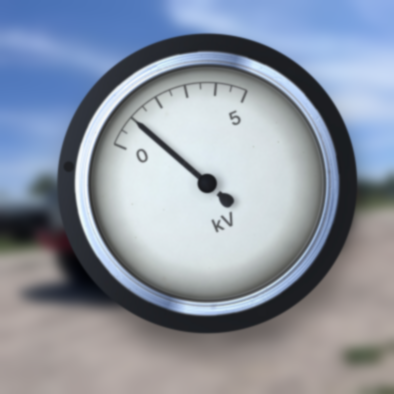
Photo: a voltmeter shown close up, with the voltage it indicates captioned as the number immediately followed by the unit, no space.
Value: 1kV
